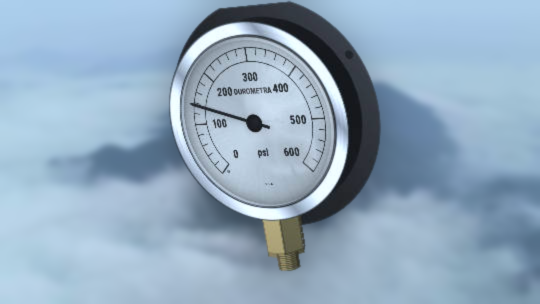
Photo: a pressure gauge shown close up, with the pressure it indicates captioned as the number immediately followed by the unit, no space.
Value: 140psi
